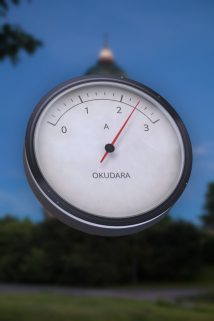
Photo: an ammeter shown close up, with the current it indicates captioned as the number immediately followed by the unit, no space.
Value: 2.4A
